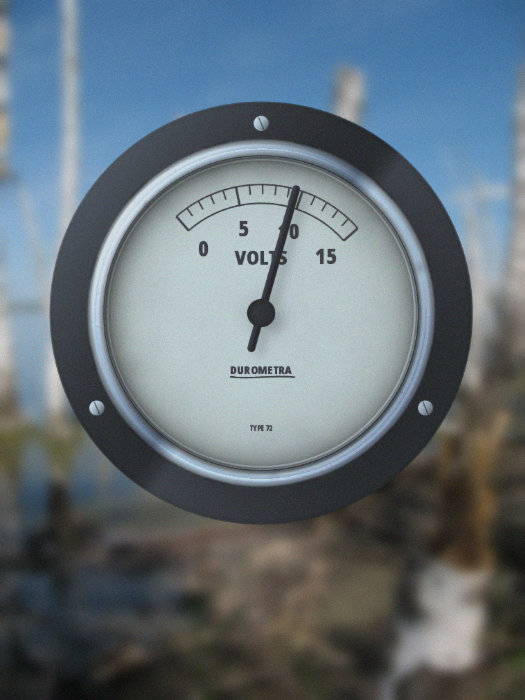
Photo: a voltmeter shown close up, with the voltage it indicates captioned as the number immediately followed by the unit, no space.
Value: 9.5V
